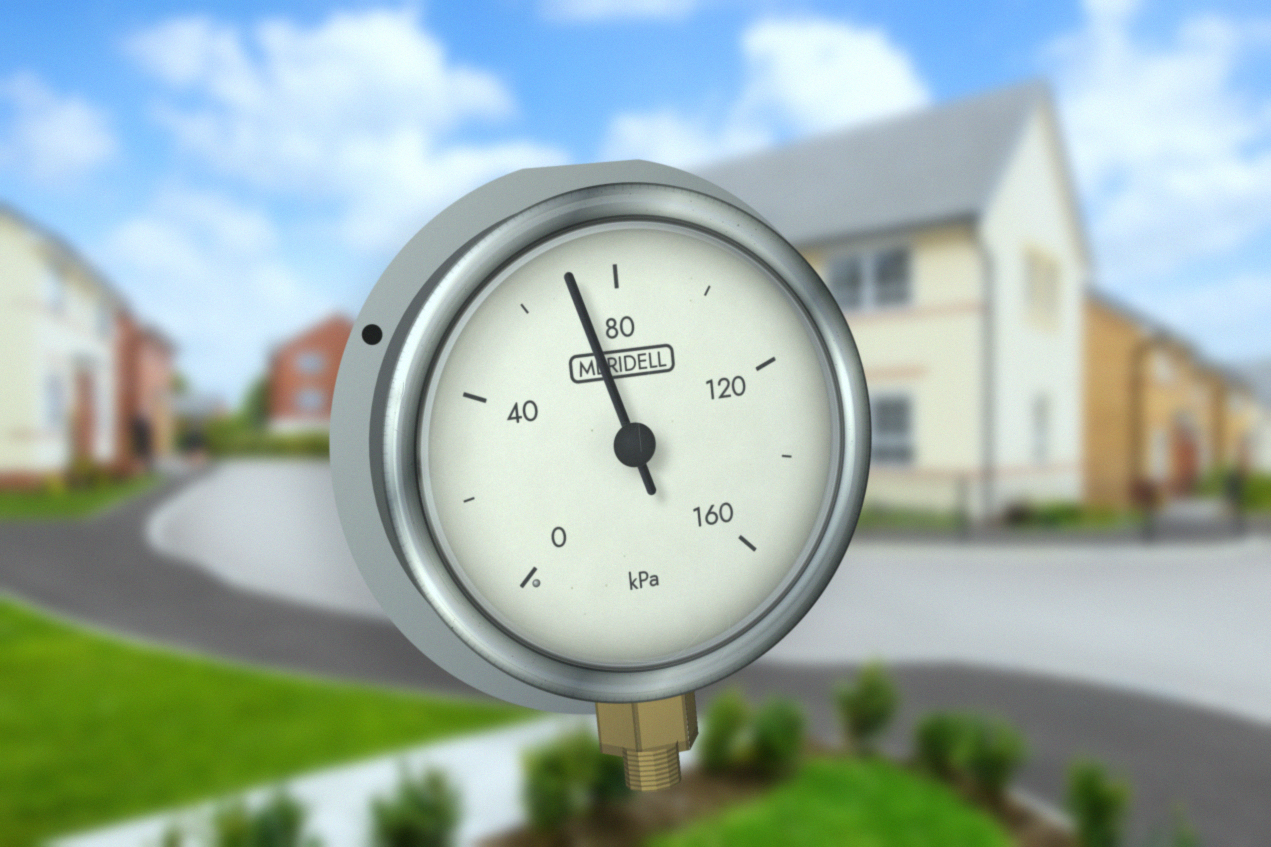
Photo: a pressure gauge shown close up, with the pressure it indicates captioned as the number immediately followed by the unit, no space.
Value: 70kPa
